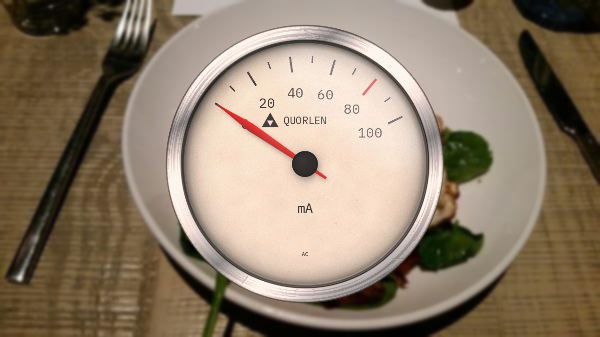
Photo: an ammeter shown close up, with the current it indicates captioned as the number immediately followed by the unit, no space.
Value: 0mA
